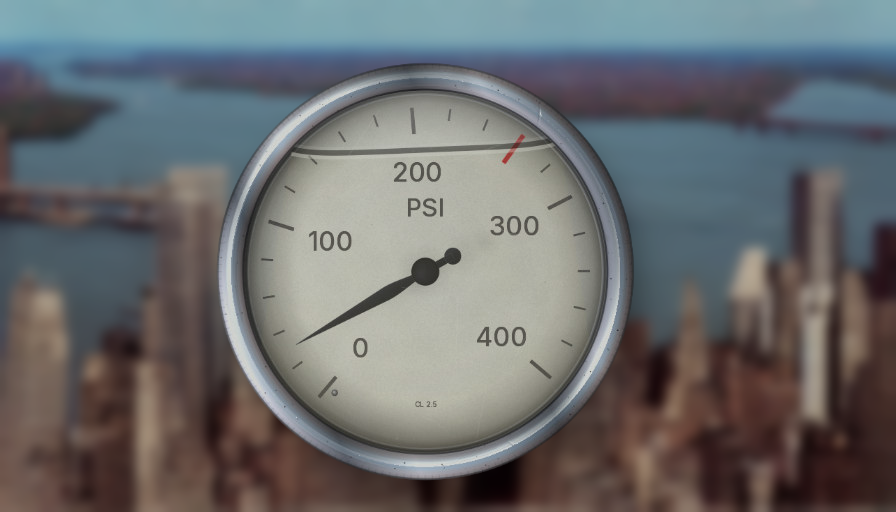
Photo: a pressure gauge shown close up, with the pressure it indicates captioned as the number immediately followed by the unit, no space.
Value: 30psi
